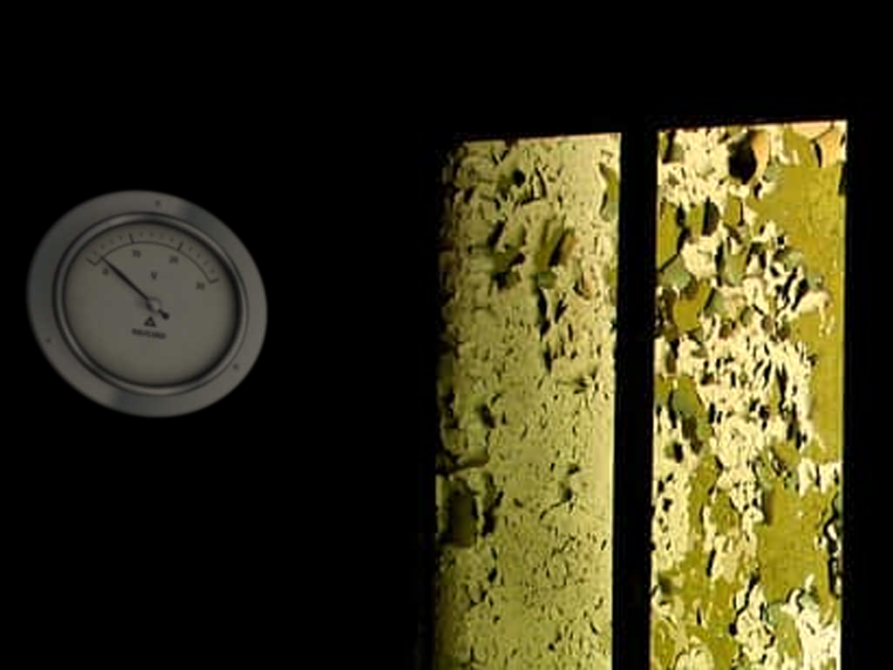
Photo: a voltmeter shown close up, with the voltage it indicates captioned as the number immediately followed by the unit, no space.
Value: 2V
